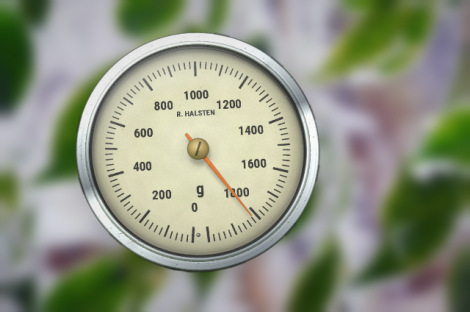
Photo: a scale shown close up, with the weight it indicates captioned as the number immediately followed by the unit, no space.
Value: 1820g
